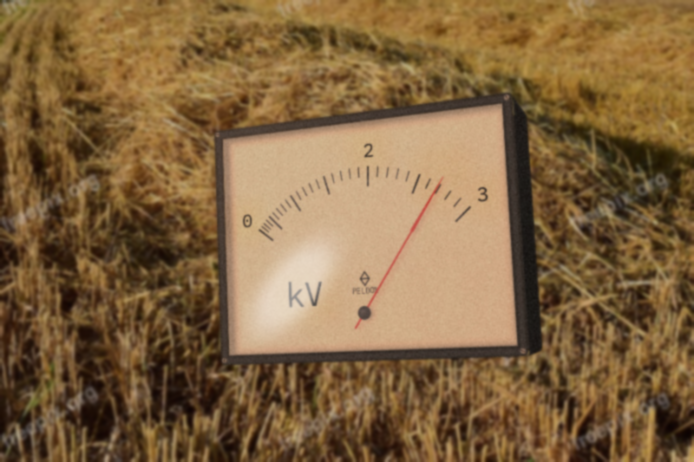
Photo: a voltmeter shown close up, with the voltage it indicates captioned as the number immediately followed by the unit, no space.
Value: 2.7kV
